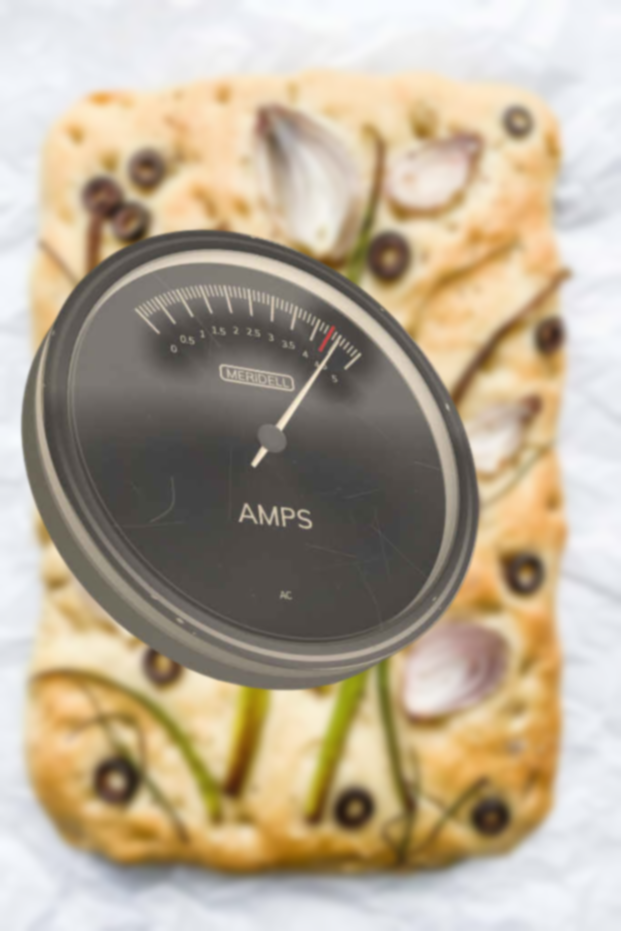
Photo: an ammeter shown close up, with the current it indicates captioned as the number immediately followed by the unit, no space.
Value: 4.5A
